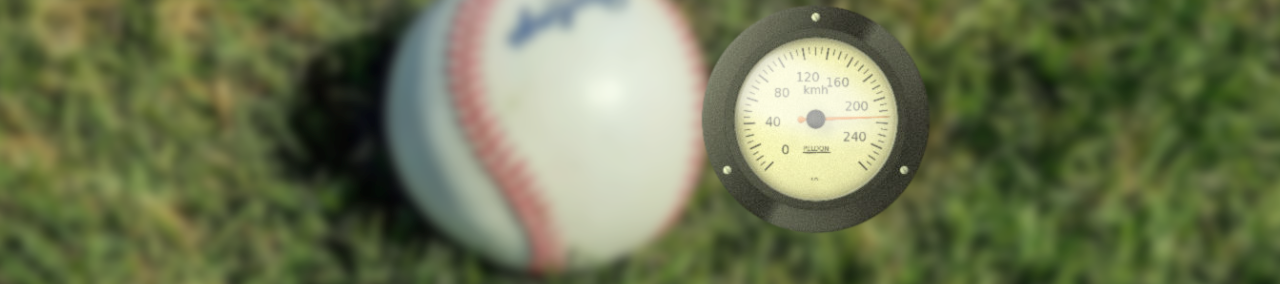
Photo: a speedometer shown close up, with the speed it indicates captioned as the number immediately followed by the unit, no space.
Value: 215km/h
